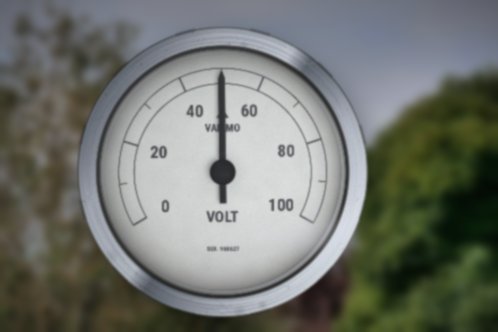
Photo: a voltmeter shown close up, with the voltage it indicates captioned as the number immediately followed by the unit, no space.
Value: 50V
